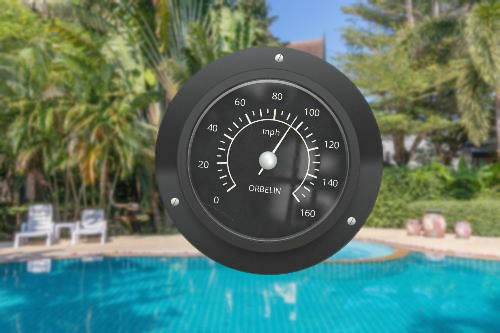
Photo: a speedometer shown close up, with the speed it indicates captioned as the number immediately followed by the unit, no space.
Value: 95mph
